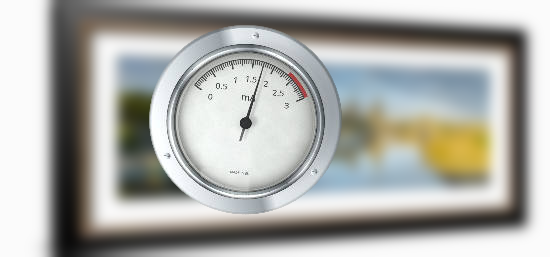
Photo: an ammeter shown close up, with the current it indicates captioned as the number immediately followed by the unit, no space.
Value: 1.75mA
